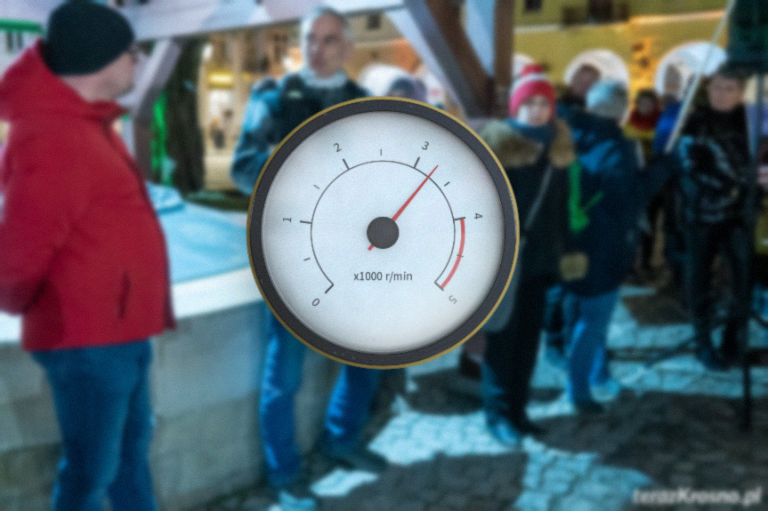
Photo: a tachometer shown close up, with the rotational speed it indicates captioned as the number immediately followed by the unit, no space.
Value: 3250rpm
